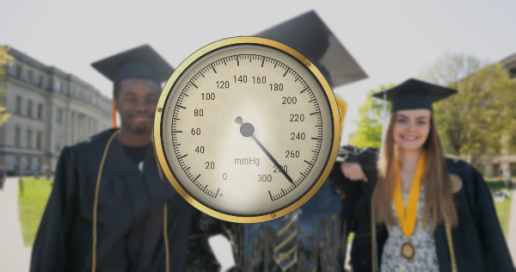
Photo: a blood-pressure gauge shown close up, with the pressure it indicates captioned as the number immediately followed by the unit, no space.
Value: 280mmHg
